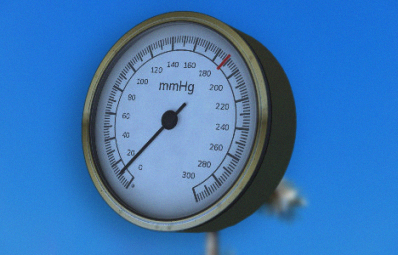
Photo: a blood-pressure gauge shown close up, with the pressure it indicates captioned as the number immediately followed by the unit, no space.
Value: 10mmHg
